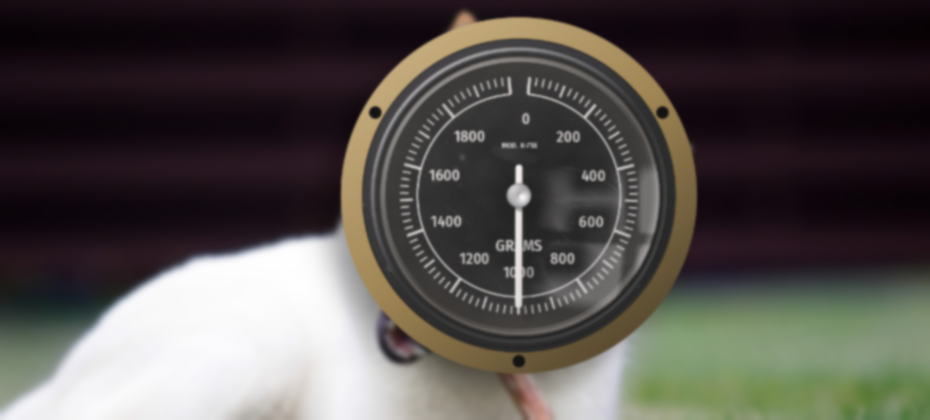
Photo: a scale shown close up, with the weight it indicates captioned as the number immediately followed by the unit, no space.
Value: 1000g
